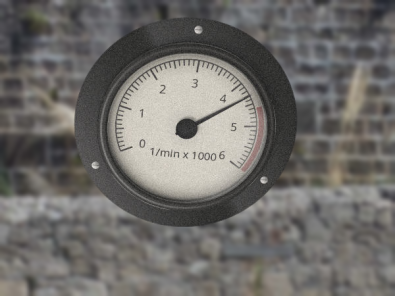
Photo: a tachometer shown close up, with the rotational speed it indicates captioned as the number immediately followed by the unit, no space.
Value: 4300rpm
